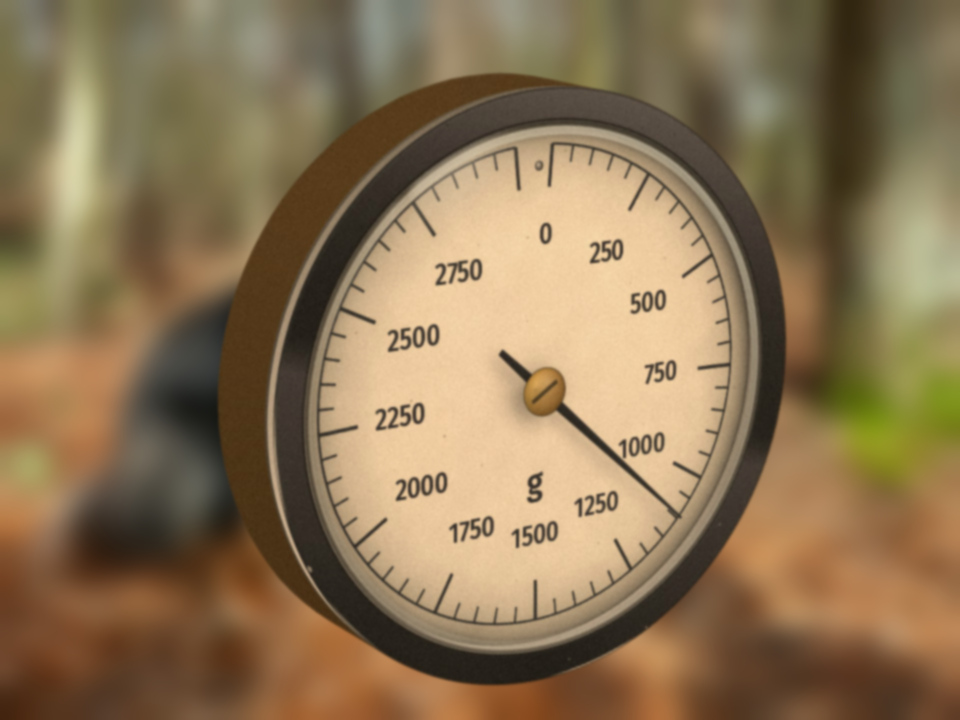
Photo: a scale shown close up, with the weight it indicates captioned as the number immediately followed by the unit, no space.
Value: 1100g
